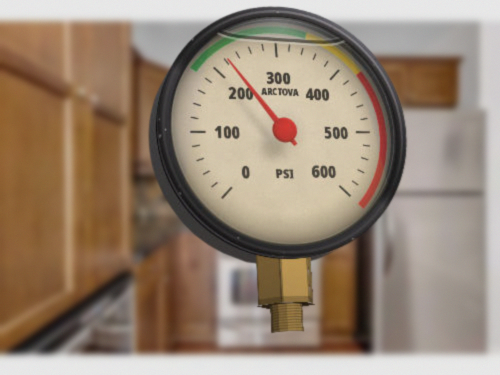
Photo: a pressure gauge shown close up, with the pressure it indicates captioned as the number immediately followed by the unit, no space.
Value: 220psi
